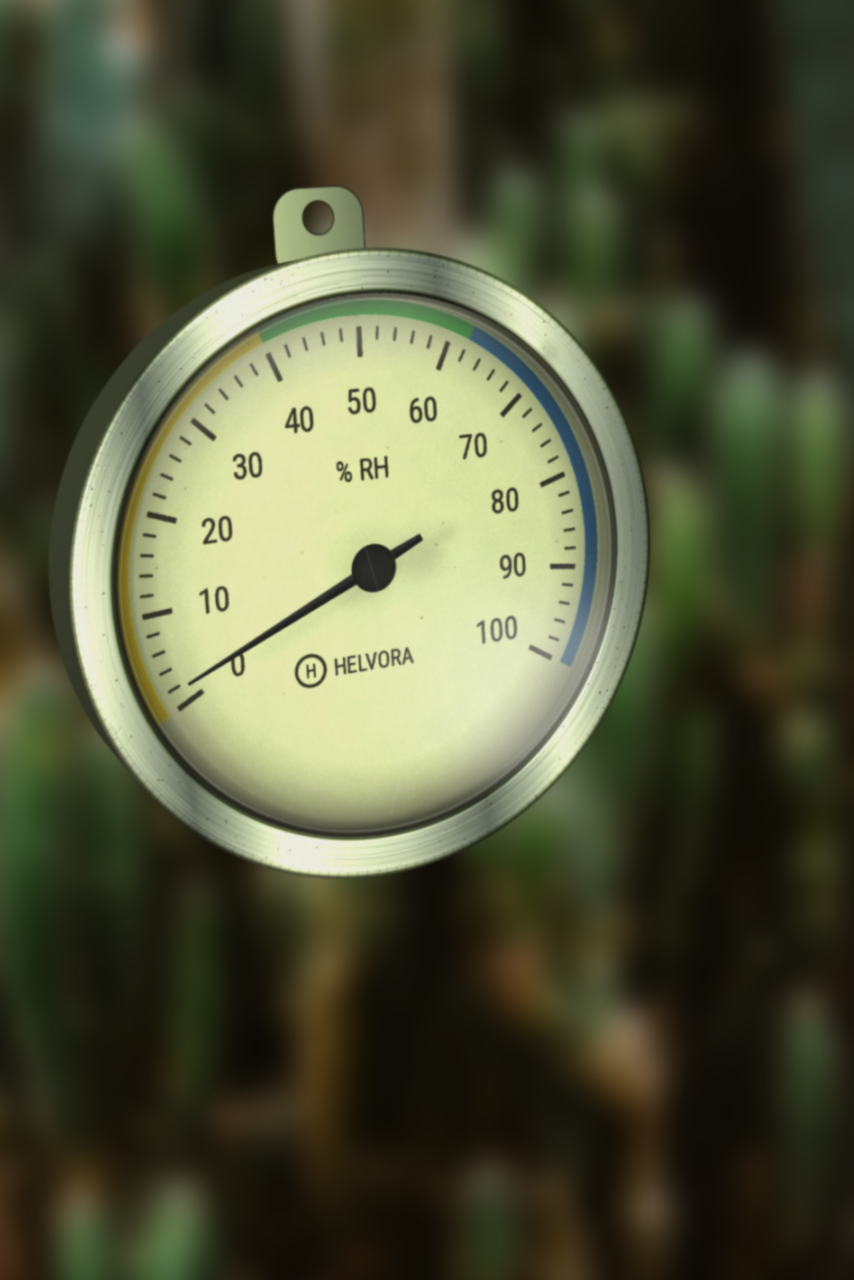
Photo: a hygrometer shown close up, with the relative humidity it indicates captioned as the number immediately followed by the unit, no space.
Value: 2%
